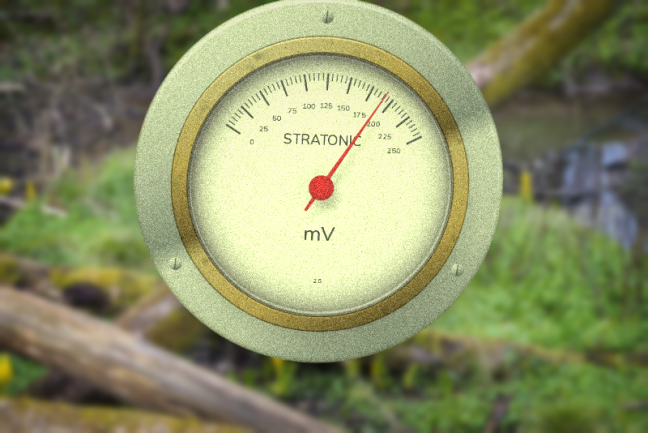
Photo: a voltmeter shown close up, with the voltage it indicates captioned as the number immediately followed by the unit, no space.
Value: 190mV
